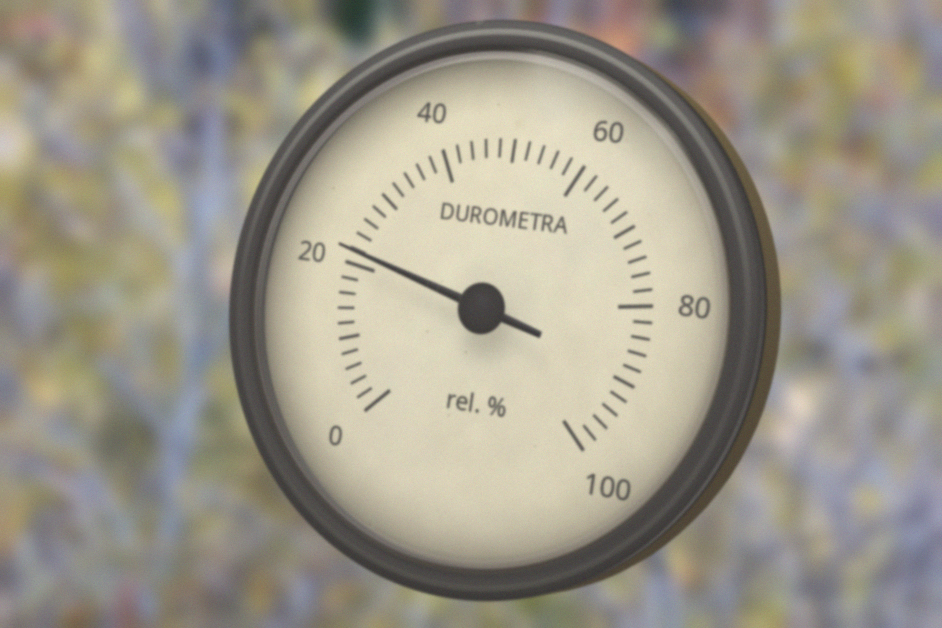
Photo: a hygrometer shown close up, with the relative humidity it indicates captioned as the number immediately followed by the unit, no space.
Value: 22%
